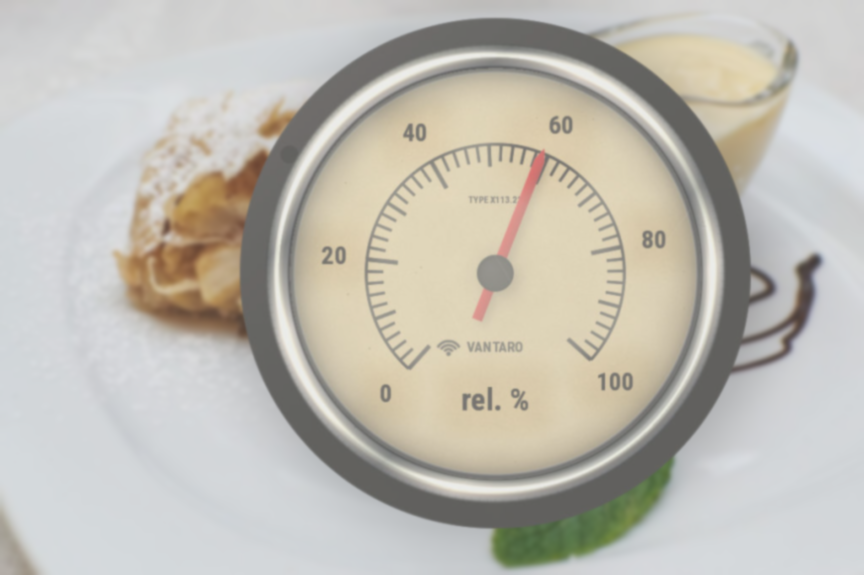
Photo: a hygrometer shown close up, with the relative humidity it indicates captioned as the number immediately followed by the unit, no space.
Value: 59%
